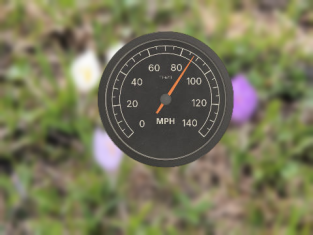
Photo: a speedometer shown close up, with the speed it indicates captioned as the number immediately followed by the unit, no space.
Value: 87.5mph
